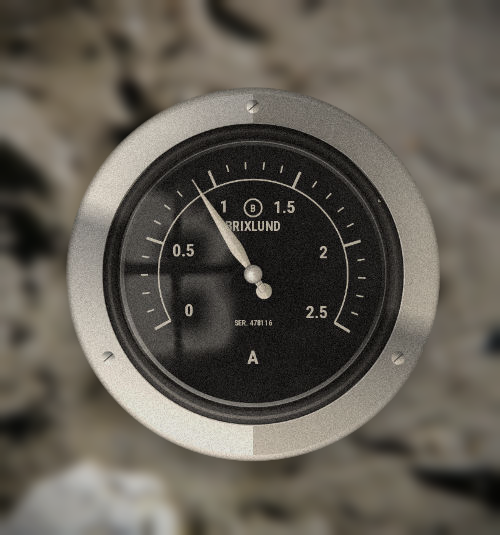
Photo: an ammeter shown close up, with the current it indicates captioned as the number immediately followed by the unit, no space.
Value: 0.9A
